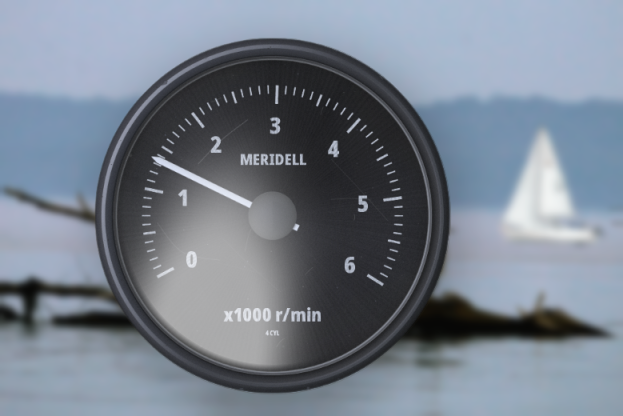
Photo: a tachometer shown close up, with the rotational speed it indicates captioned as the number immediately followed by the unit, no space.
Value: 1350rpm
